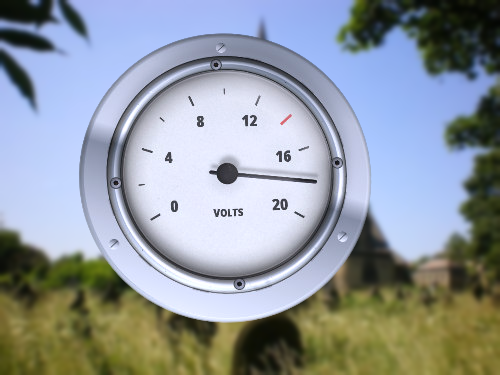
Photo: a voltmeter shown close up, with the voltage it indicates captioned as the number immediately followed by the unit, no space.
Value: 18V
